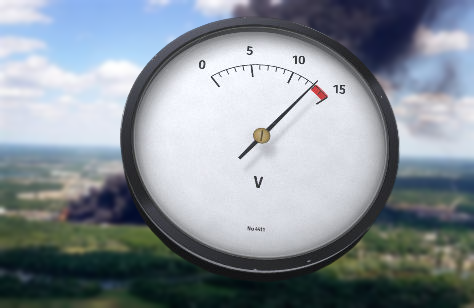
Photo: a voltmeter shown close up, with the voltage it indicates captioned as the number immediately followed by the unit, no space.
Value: 13V
